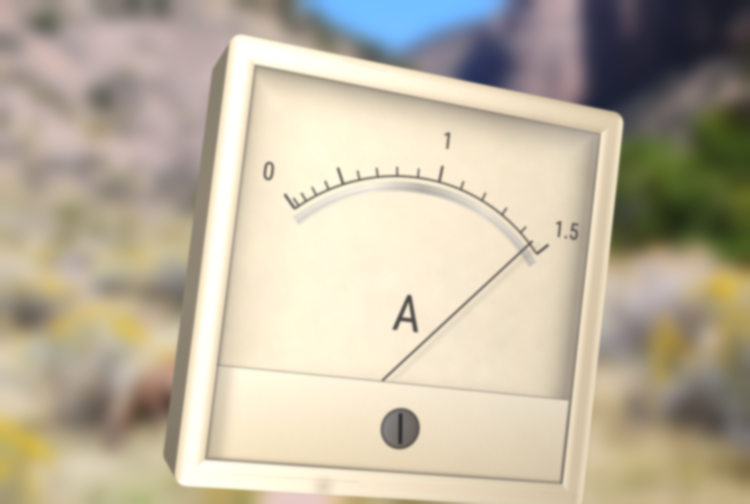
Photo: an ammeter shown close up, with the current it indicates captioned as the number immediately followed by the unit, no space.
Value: 1.45A
